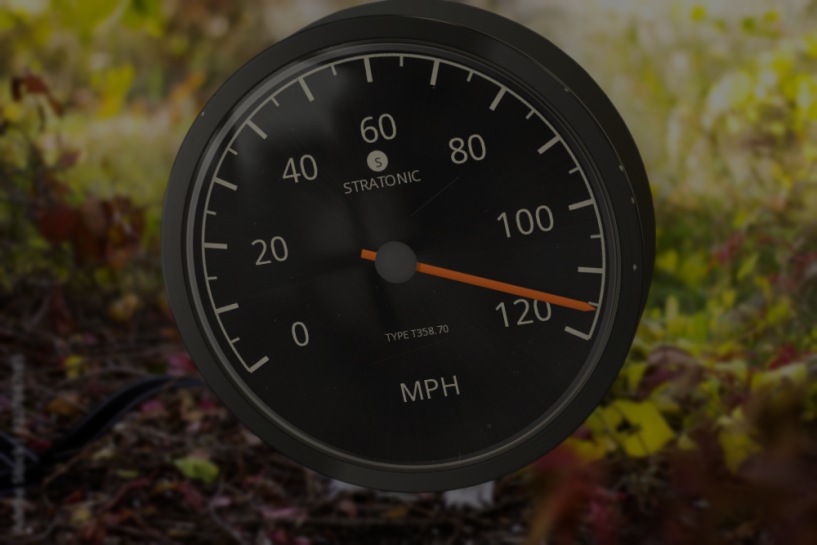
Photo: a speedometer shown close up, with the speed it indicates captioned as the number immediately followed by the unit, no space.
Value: 115mph
